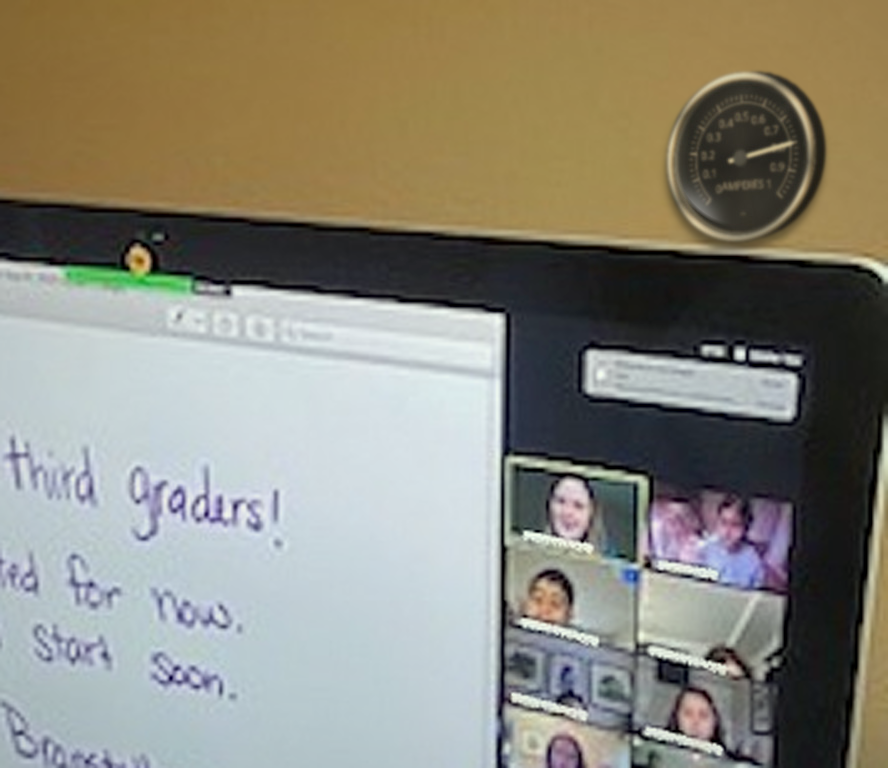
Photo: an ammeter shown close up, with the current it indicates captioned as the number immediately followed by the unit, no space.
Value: 0.8A
